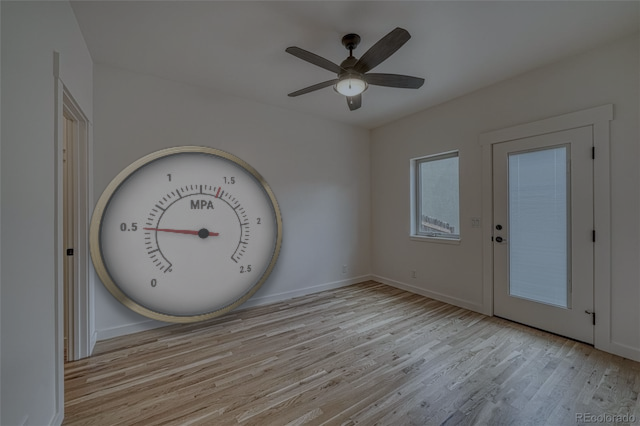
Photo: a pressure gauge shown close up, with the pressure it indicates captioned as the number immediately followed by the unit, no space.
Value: 0.5MPa
